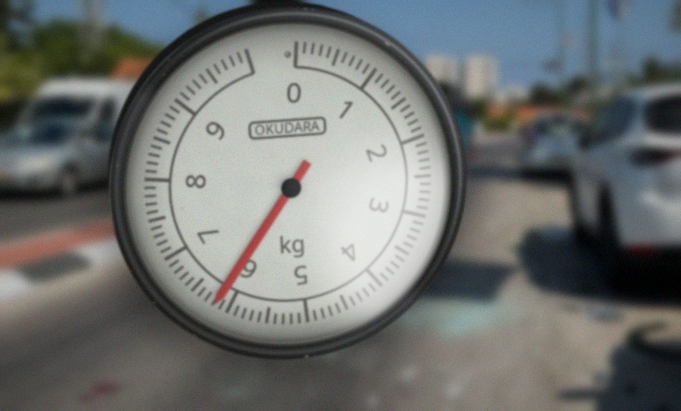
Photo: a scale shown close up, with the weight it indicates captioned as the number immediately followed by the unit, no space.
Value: 6.2kg
